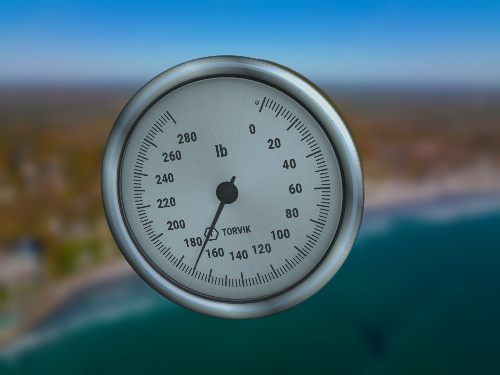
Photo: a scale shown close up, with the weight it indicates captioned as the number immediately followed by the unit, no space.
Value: 170lb
